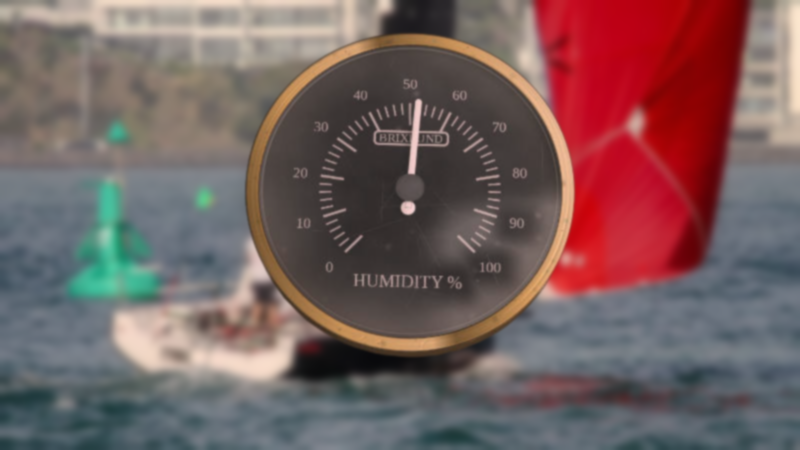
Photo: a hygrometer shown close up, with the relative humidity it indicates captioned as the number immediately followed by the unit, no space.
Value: 52%
